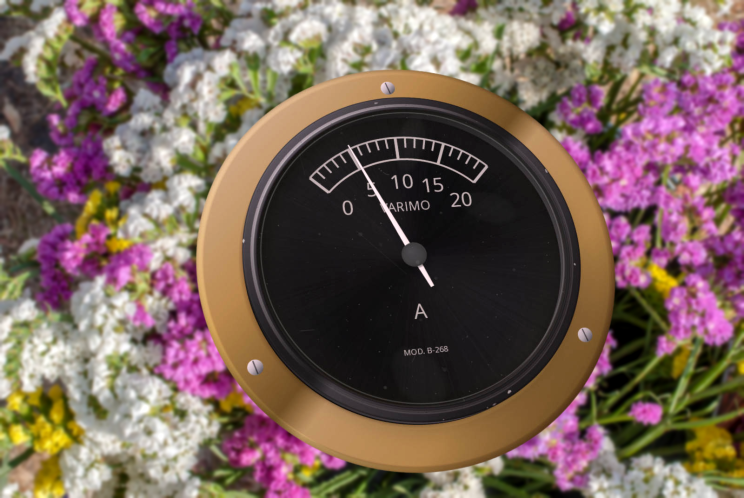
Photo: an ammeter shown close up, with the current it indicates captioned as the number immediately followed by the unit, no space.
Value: 5A
